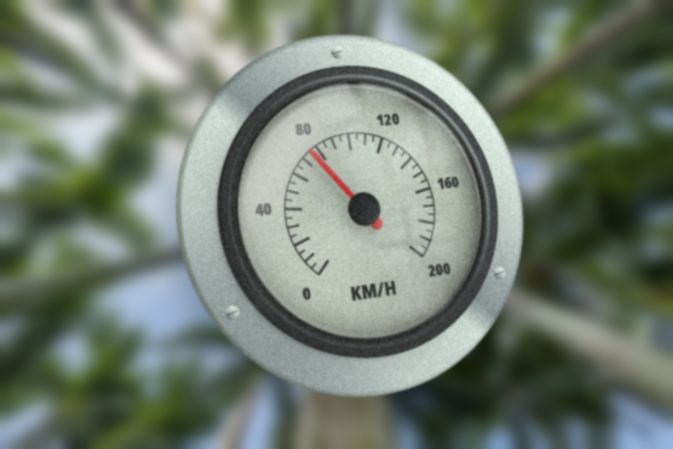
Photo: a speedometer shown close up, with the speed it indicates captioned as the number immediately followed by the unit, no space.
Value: 75km/h
